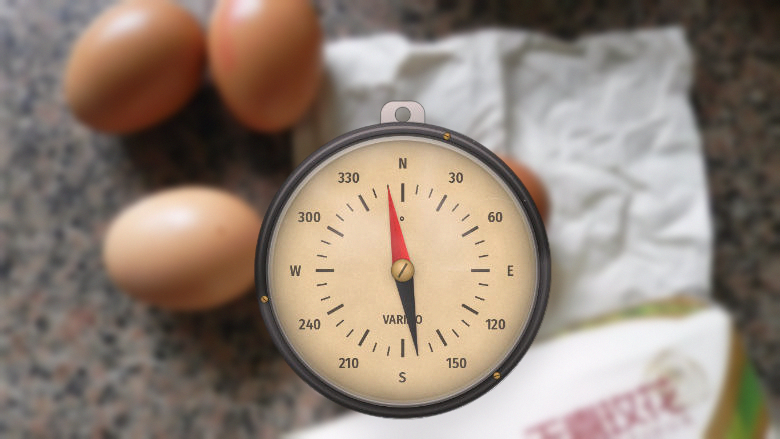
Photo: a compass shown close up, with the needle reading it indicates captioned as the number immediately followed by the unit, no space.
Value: 350°
